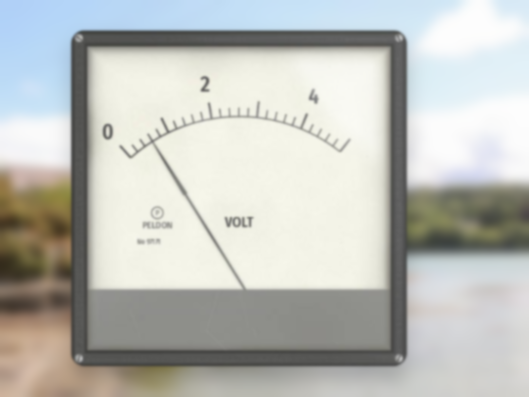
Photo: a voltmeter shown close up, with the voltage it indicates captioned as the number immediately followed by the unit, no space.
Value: 0.6V
